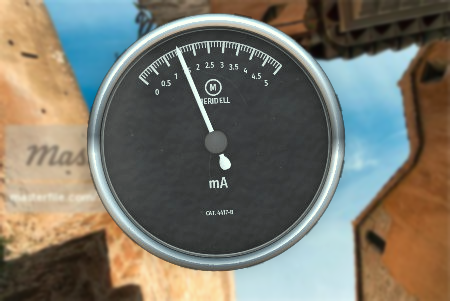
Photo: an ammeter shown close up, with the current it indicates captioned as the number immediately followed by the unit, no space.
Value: 1.5mA
